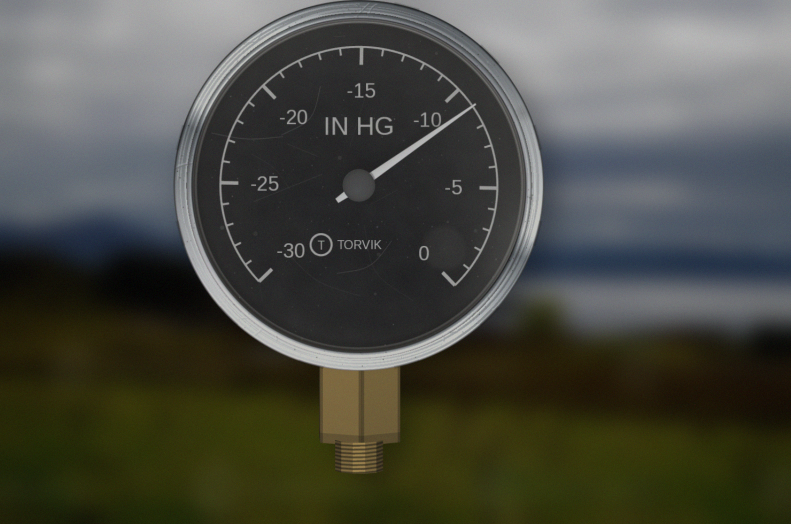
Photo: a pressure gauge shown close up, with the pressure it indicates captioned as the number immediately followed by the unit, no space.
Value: -9inHg
